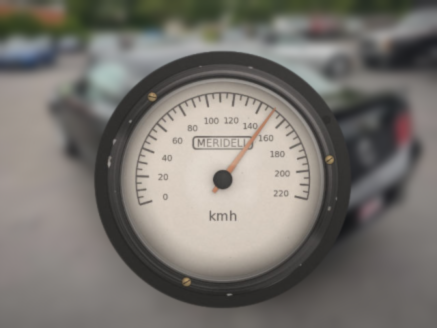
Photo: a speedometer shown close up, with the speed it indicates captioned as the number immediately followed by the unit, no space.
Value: 150km/h
